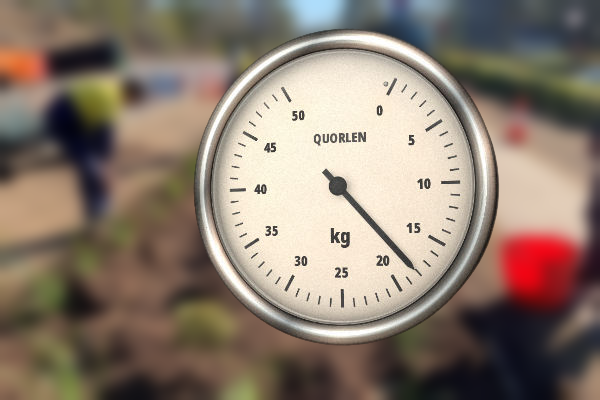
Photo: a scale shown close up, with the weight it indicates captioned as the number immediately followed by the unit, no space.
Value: 18kg
